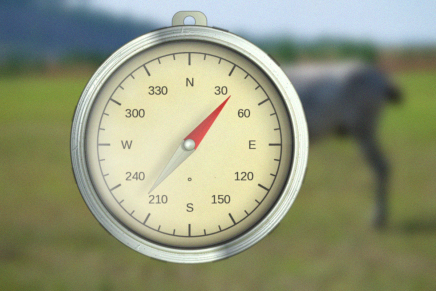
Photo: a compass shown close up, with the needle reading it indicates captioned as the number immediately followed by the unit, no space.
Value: 40°
